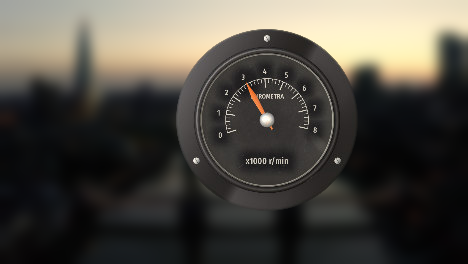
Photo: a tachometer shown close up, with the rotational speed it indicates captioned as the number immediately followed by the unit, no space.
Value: 3000rpm
